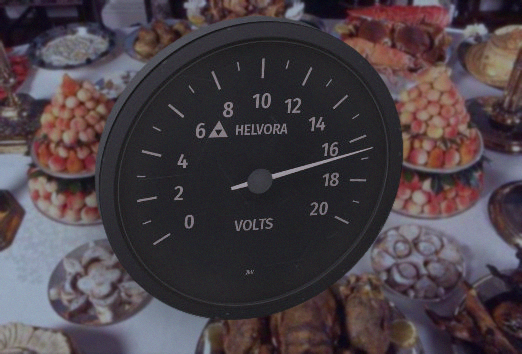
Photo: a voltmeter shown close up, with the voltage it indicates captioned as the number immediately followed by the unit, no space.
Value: 16.5V
